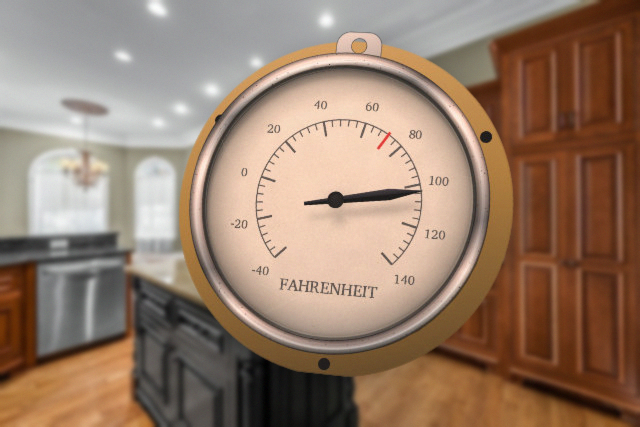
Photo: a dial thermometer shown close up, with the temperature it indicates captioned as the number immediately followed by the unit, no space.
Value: 104°F
